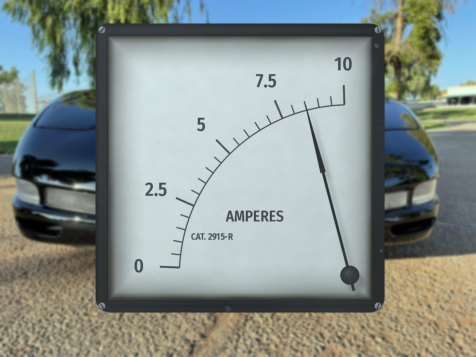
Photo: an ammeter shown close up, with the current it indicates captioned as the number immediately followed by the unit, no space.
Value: 8.5A
